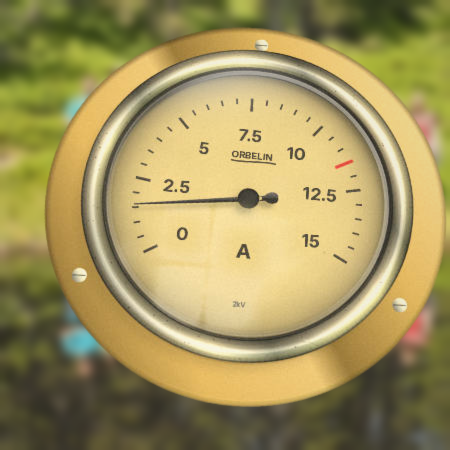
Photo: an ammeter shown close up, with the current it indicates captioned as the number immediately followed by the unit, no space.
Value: 1.5A
